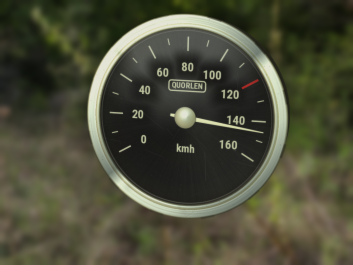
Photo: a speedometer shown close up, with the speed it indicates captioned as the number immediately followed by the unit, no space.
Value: 145km/h
